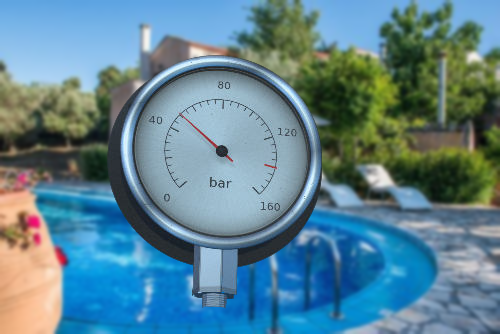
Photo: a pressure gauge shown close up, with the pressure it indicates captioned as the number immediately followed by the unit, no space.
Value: 50bar
